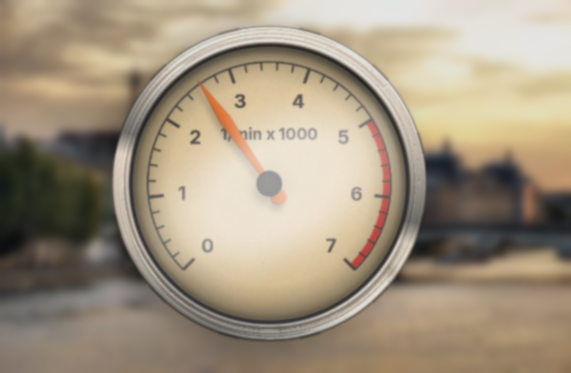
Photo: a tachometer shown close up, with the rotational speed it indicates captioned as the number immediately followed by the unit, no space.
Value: 2600rpm
